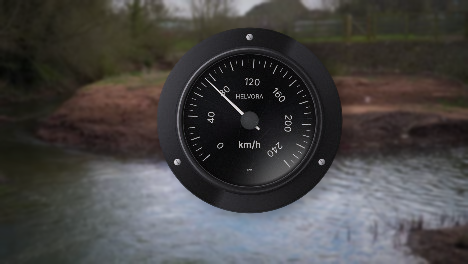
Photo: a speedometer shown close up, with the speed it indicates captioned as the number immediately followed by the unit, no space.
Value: 75km/h
